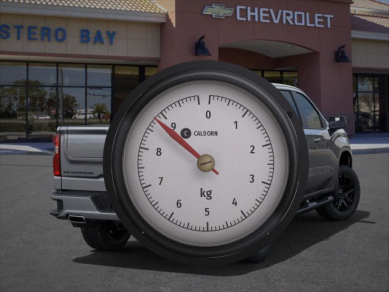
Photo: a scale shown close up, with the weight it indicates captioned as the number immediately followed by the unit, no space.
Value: 8.8kg
